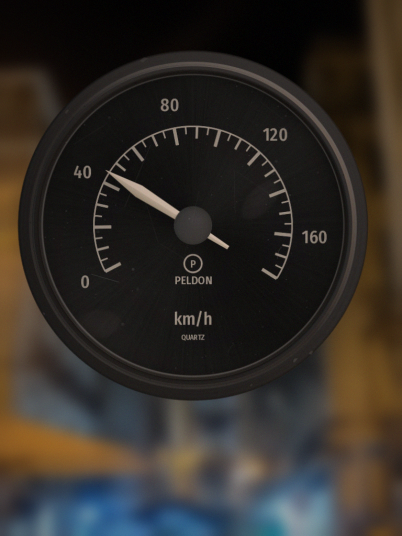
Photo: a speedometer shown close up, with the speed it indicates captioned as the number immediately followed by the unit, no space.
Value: 45km/h
